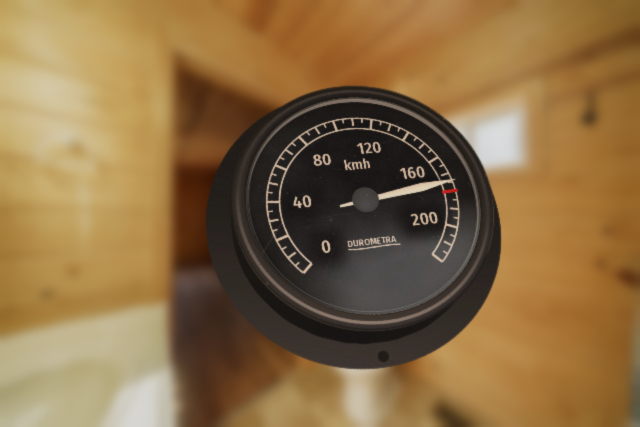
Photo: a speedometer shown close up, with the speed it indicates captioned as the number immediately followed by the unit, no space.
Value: 175km/h
